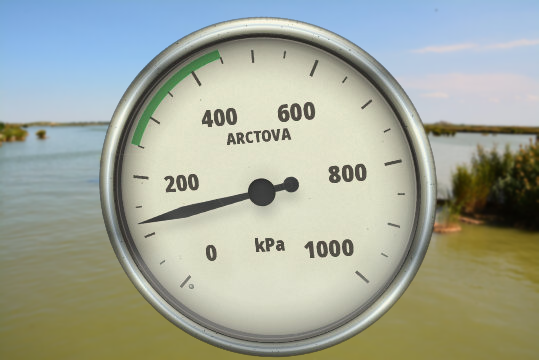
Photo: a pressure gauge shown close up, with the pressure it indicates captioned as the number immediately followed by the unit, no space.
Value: 125kPa
